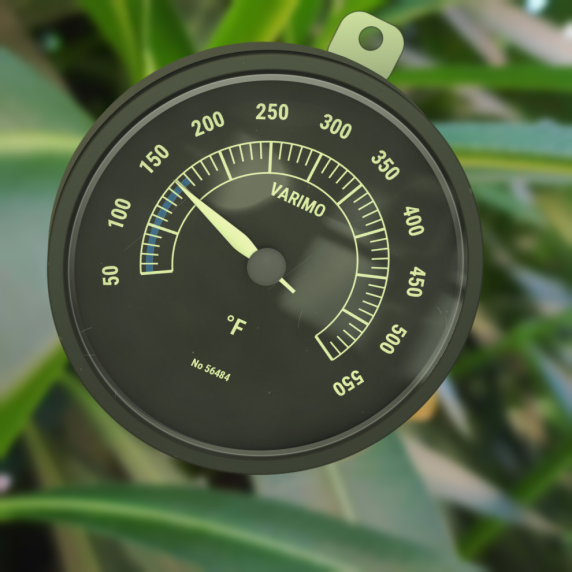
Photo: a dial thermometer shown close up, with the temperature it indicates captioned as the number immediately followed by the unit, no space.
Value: 150°F
